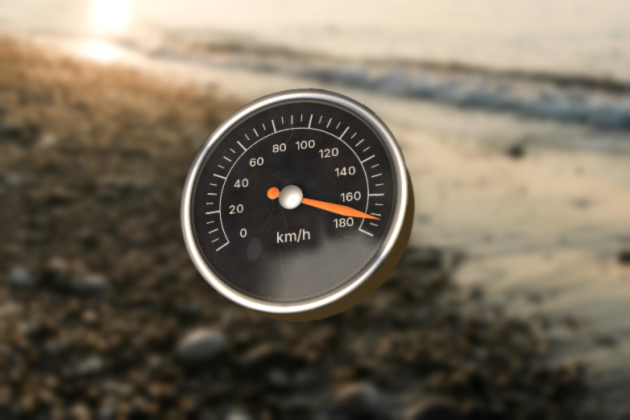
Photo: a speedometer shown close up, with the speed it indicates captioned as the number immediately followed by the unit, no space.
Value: 172.5km/h
